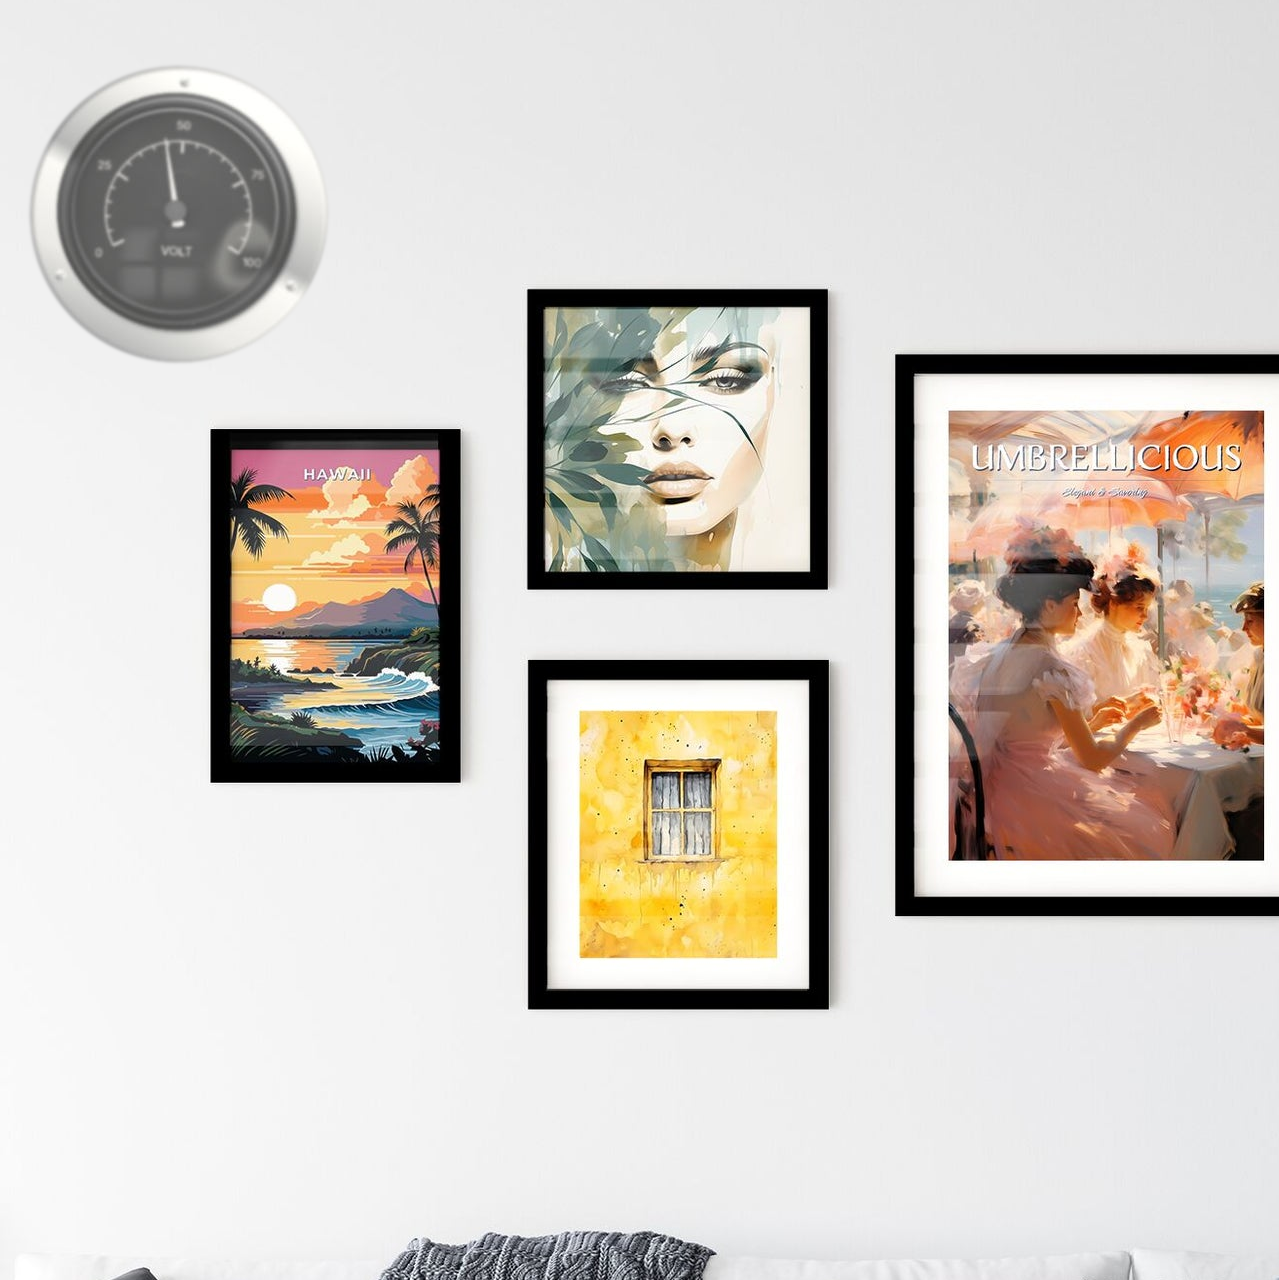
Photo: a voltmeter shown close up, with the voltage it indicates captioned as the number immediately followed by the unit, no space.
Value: 45V
